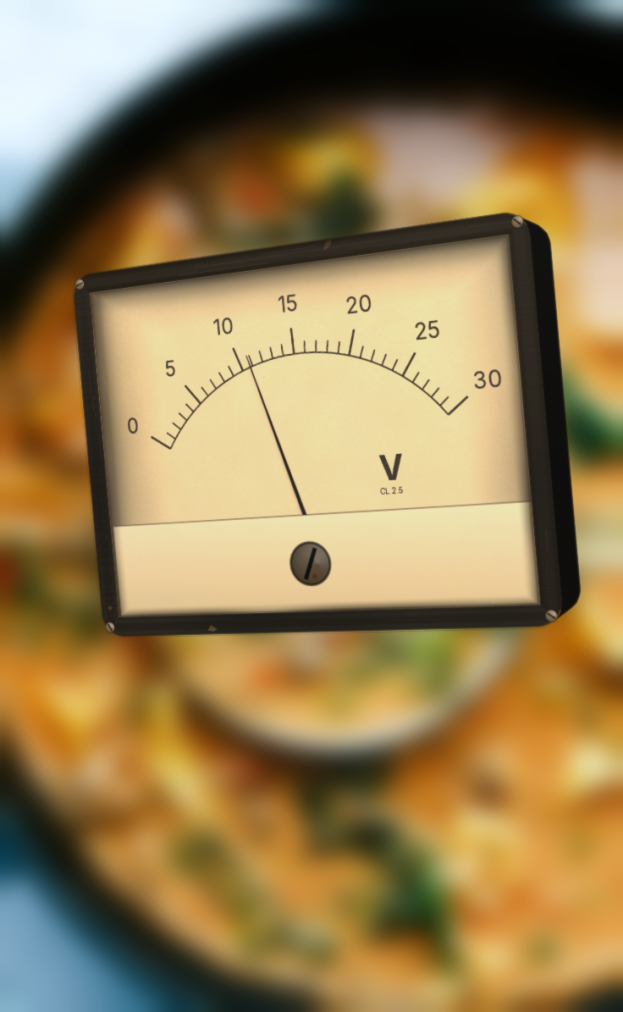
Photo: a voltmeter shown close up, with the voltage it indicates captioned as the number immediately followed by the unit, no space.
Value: 11V
